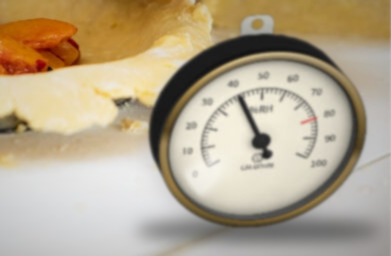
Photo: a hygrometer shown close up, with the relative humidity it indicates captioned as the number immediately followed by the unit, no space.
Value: 40%
